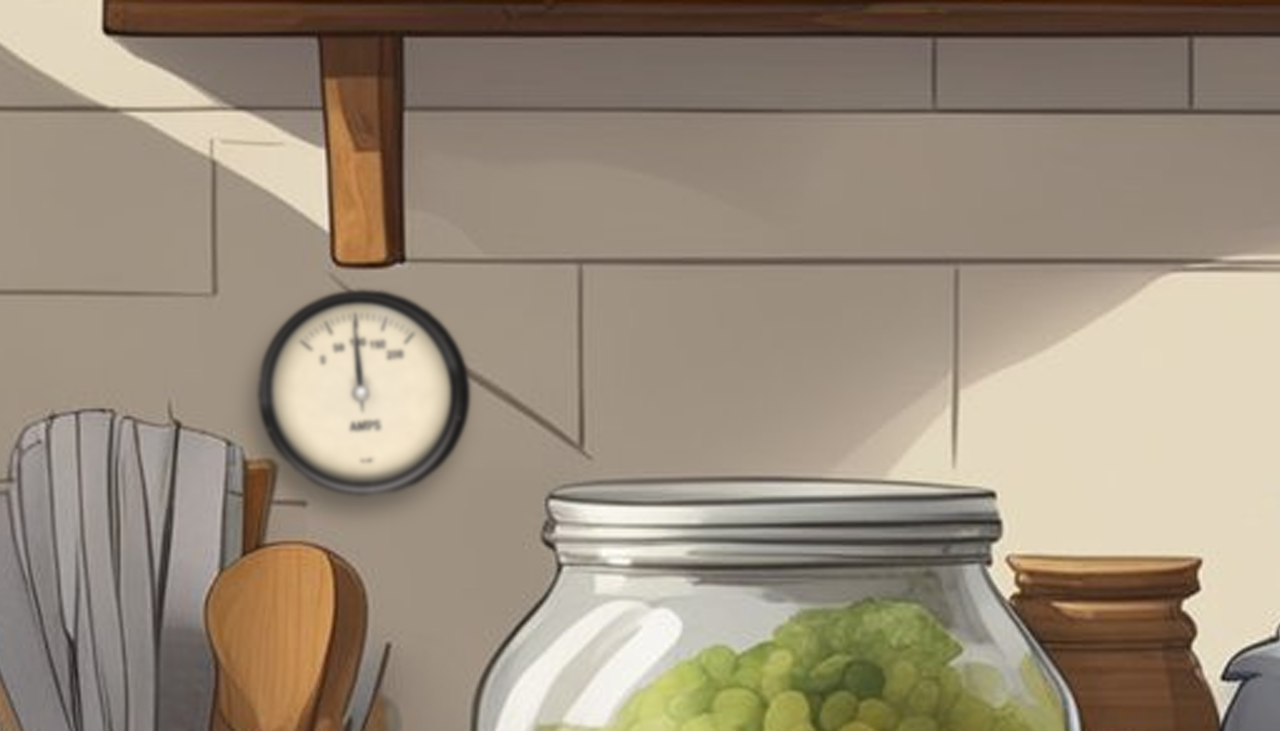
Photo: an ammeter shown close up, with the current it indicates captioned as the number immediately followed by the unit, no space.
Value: 100A
